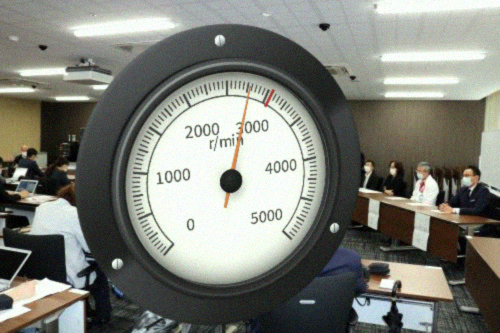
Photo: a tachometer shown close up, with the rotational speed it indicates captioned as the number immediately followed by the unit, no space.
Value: 2750rpm
